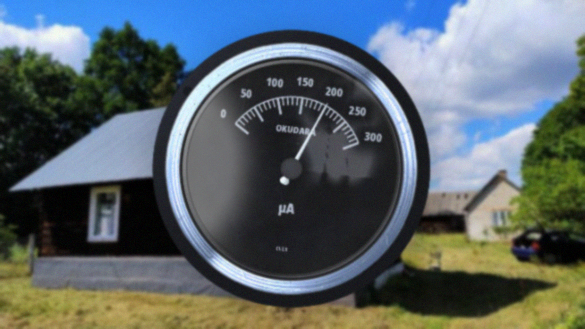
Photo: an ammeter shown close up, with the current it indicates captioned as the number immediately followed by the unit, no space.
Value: 200µA
